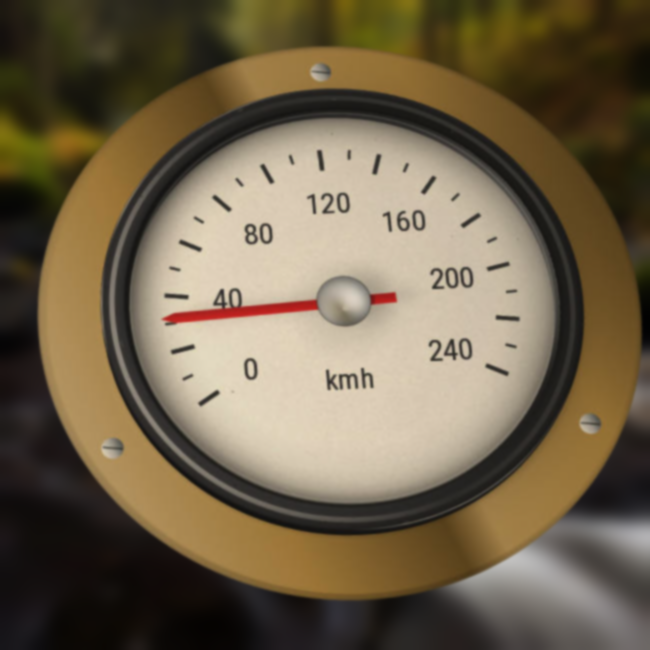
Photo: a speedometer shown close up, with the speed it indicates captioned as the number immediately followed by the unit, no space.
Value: 30km/h
